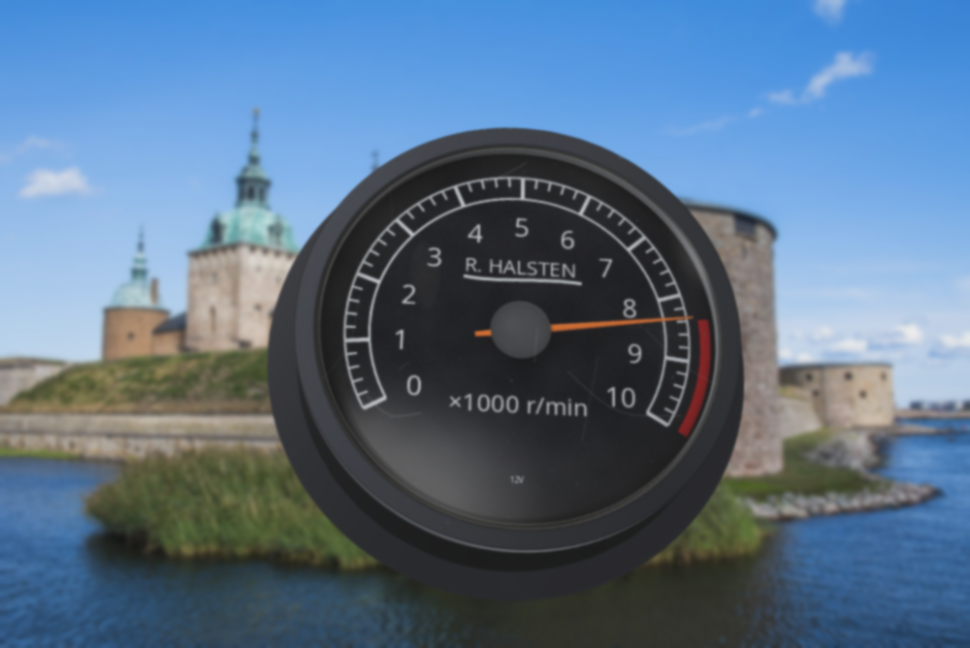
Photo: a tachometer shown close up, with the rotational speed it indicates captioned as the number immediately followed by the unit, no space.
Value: 8400rpm
